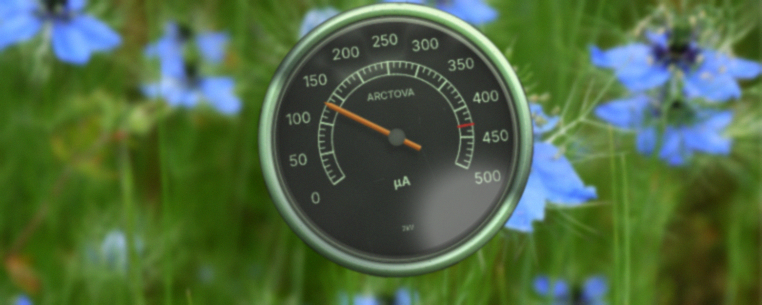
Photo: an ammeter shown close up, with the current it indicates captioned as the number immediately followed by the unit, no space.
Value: 130µA
